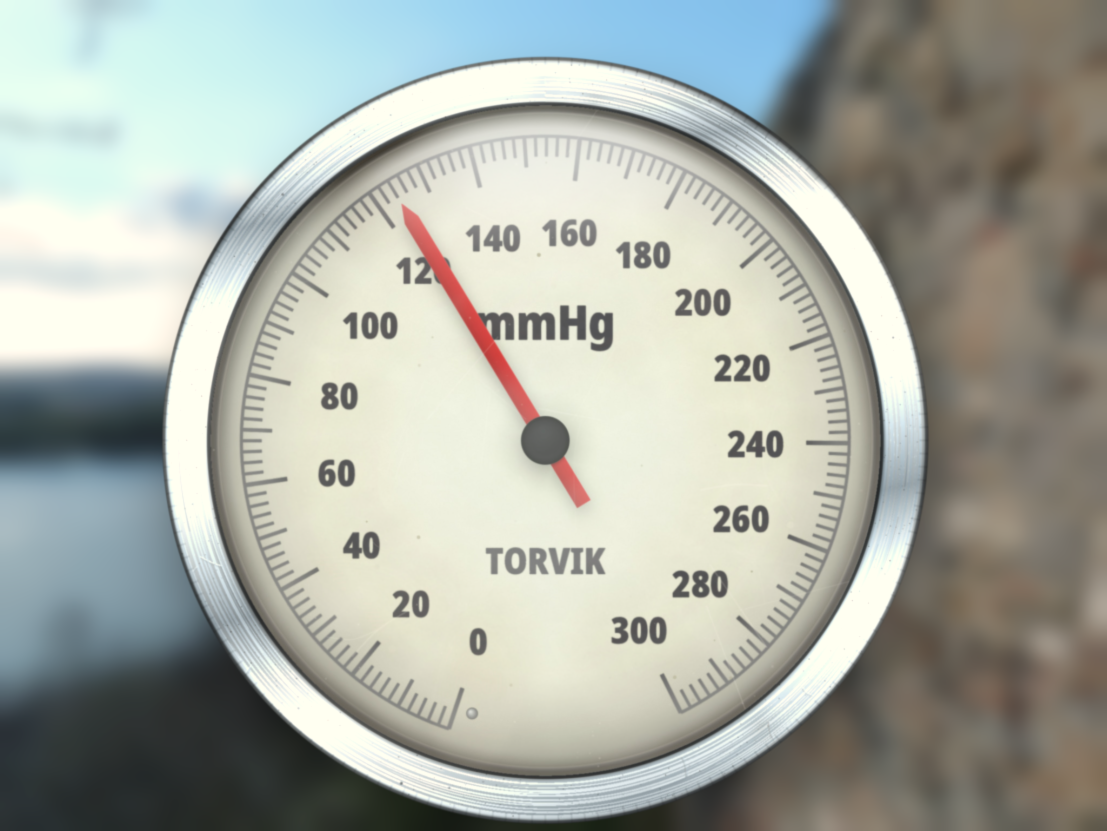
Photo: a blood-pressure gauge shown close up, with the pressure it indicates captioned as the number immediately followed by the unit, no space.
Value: 124mmHg
